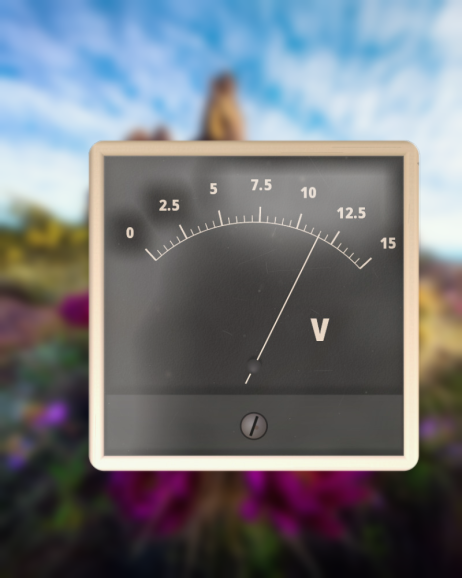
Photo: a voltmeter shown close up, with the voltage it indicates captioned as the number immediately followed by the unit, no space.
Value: 11.5V
